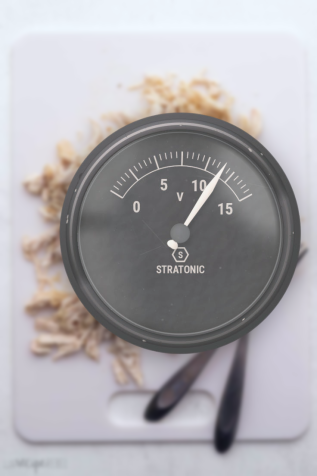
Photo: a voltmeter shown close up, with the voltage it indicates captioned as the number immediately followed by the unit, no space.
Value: 11.5V
